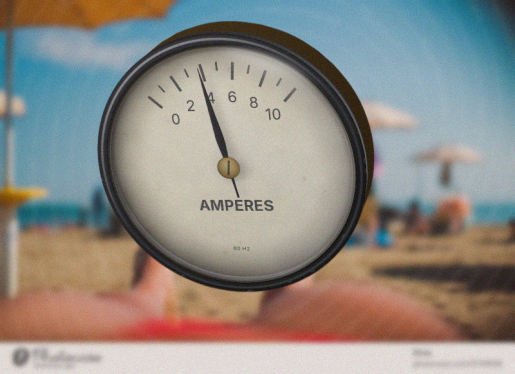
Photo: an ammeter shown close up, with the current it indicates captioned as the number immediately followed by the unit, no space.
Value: 4A
